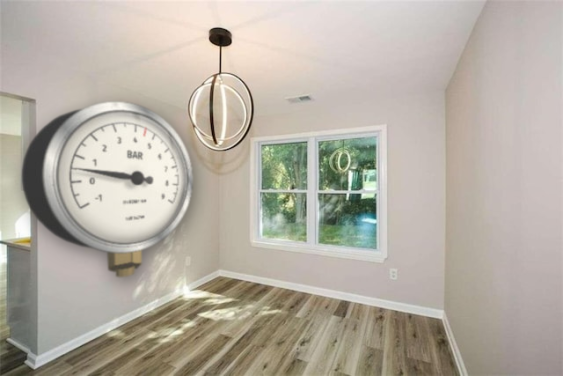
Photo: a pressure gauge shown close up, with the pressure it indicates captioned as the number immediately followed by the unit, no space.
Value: 0.5bar
